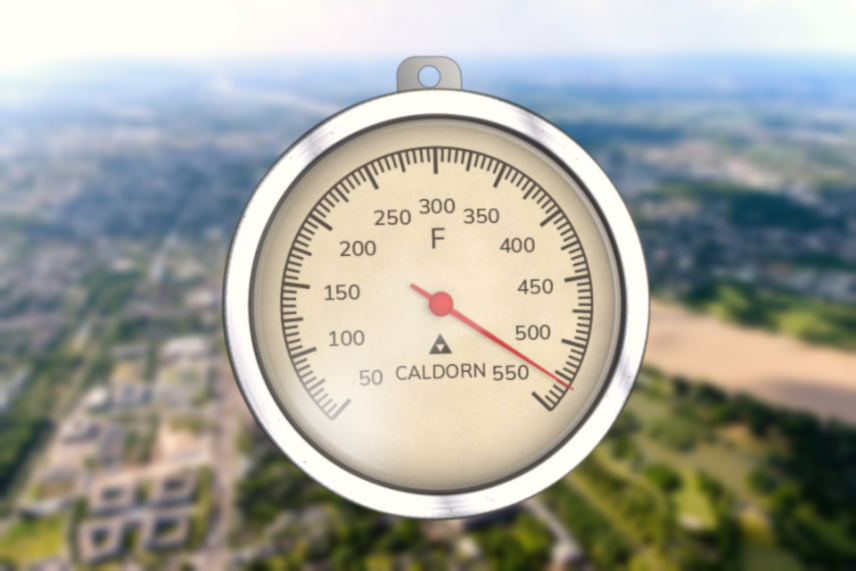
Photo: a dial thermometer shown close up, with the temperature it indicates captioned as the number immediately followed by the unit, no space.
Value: 530°F
